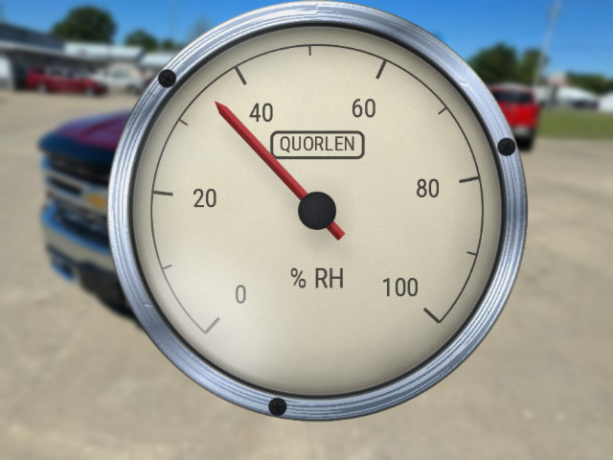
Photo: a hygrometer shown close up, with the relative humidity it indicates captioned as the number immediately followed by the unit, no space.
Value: 35%
